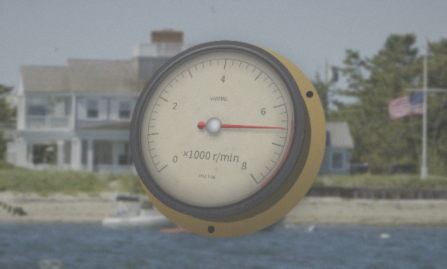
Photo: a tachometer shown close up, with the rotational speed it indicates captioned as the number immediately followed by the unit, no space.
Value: 6600rpm
